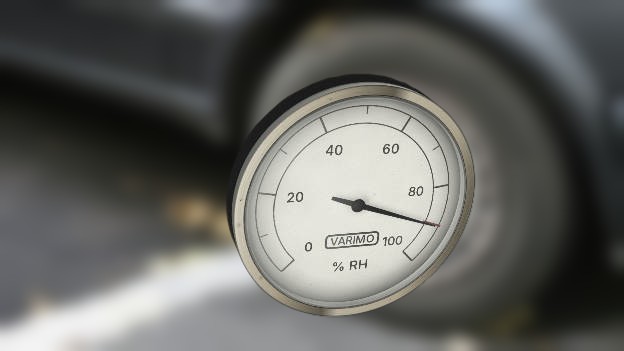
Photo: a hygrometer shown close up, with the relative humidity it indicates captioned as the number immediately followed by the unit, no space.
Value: 90%
